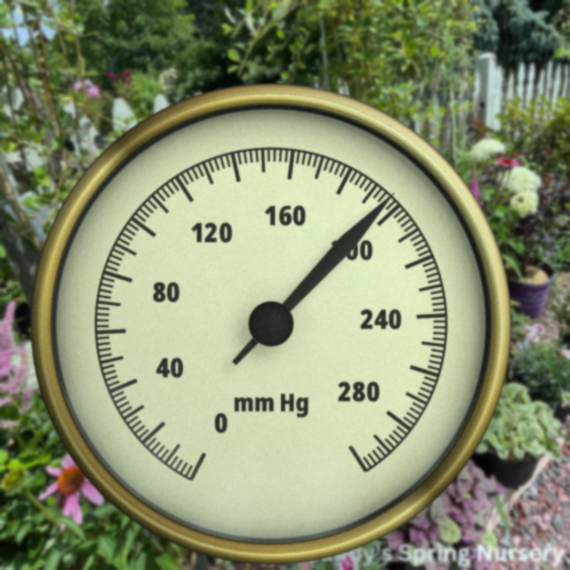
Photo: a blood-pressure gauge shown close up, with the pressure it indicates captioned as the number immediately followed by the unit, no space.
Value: 196mmHg
